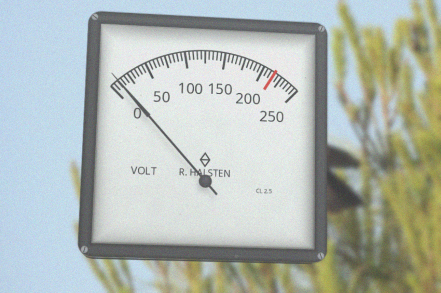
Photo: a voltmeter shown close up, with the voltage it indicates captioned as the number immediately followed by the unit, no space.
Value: 10V
